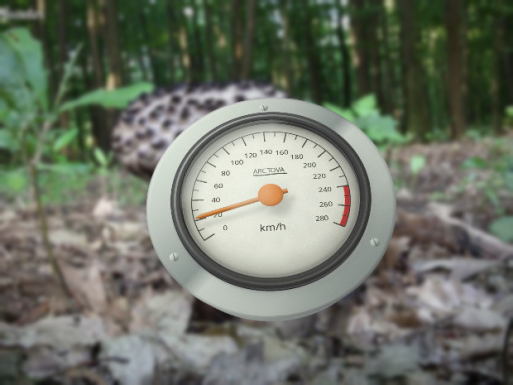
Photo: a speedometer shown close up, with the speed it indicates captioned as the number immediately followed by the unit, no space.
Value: 20km/h
